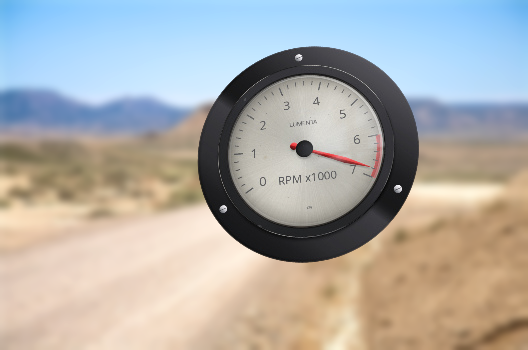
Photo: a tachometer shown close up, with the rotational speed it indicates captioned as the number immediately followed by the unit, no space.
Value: 6800rpm
